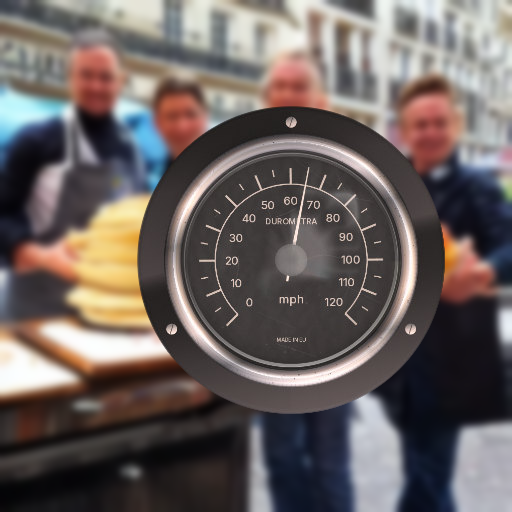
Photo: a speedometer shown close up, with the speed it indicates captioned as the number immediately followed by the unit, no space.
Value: 65mph
